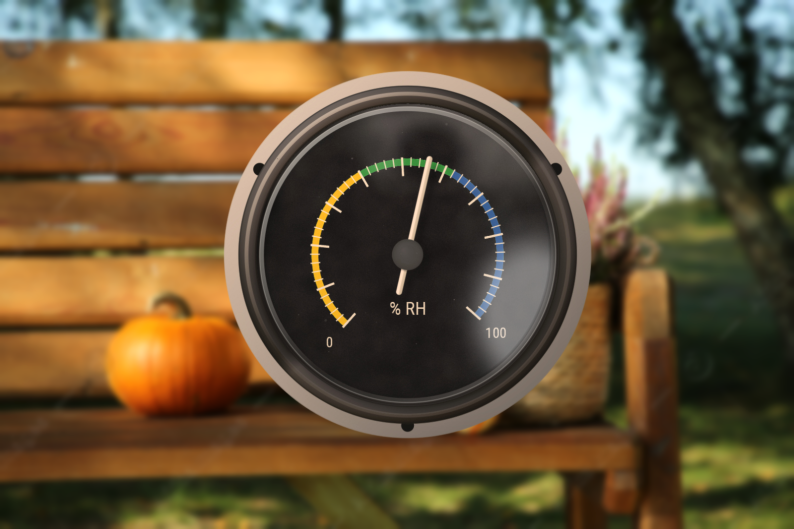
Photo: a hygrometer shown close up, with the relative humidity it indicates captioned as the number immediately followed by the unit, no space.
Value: 56%
